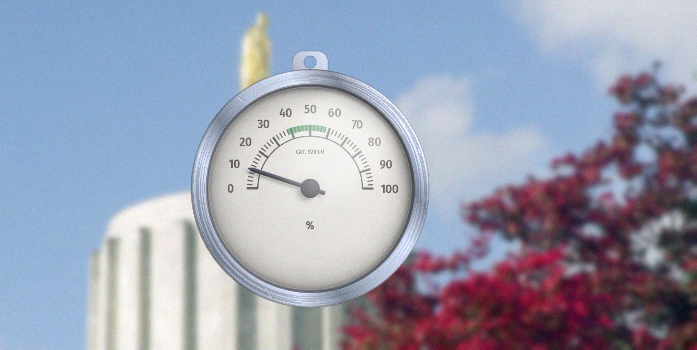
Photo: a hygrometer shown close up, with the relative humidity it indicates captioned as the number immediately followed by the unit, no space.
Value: 10%
